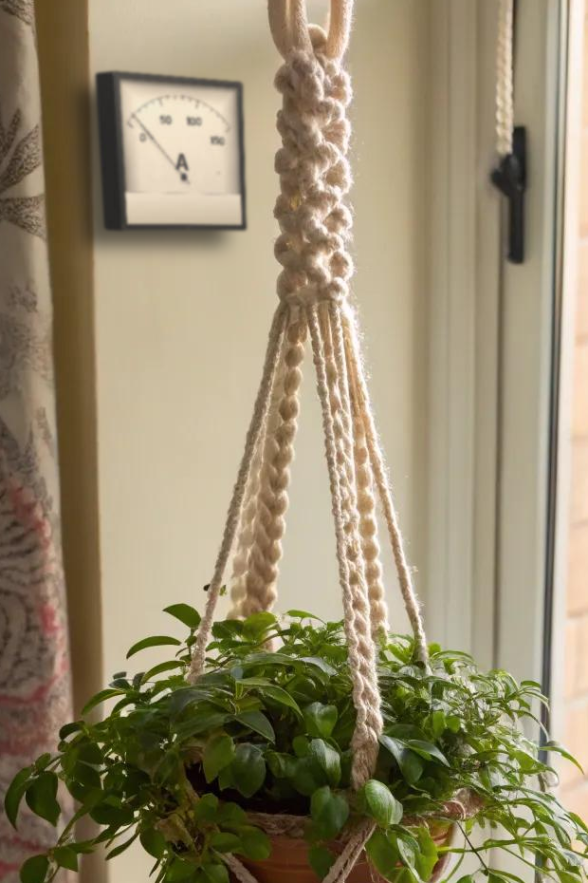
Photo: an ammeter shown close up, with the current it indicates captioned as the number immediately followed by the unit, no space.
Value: 10A
